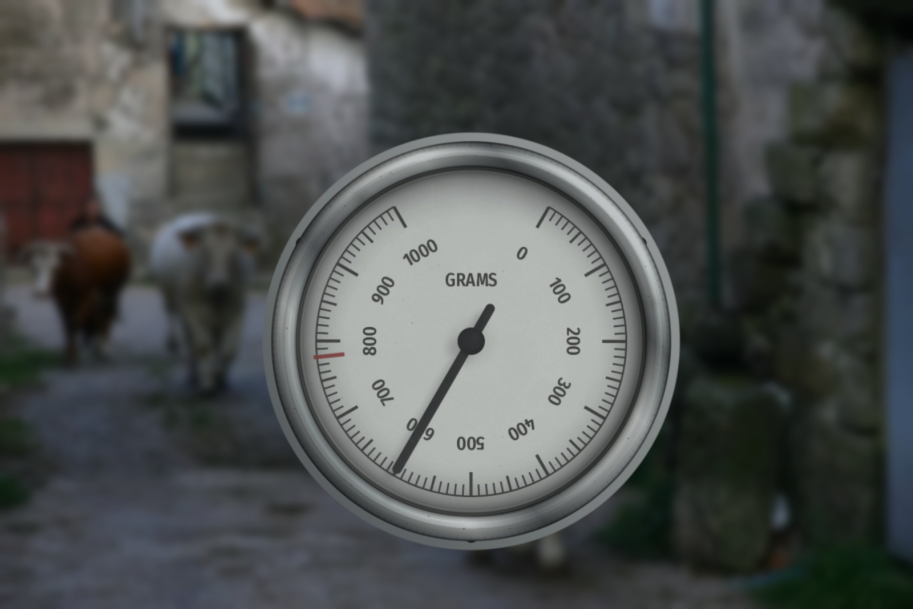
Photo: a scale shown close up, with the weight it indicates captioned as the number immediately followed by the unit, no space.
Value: 600g
